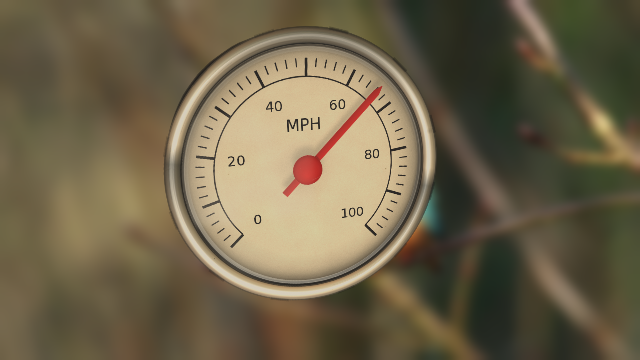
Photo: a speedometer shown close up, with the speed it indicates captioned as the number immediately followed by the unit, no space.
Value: 66mph
